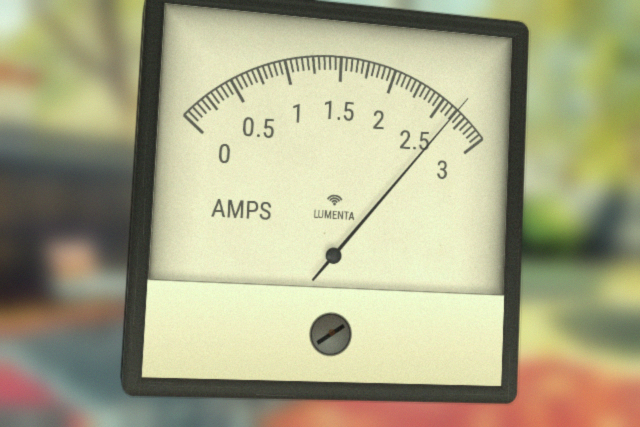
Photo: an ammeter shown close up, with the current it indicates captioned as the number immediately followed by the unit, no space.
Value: 2.65A
